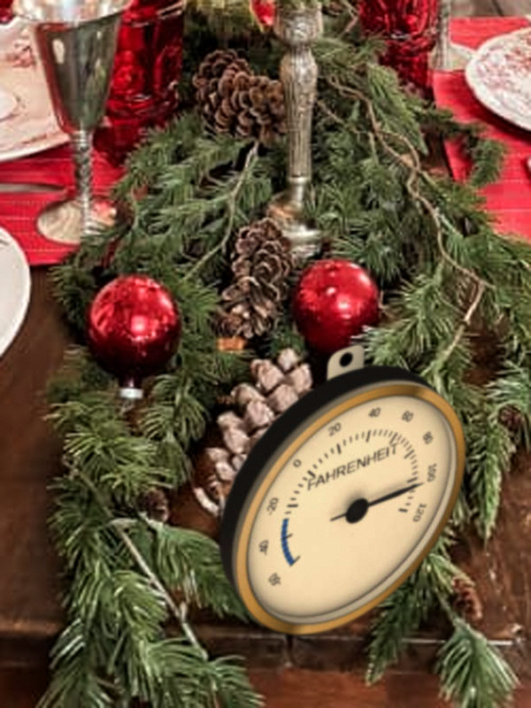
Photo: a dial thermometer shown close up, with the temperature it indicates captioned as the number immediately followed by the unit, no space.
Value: 100°F
